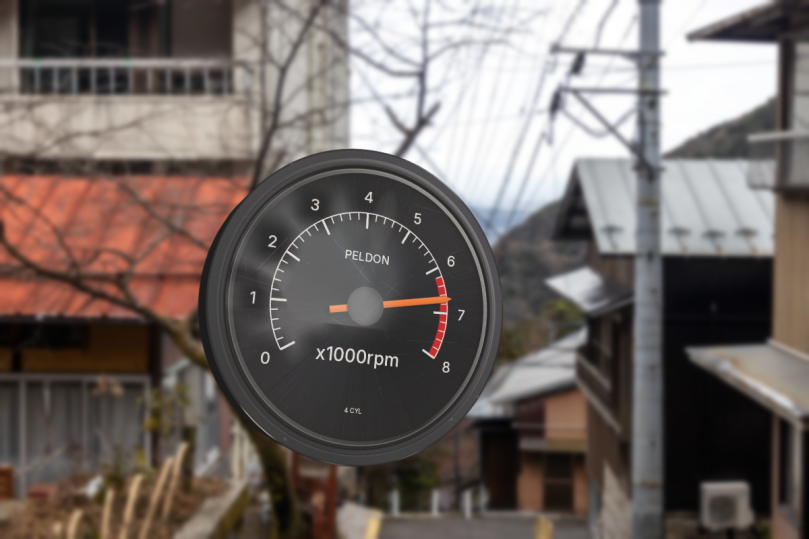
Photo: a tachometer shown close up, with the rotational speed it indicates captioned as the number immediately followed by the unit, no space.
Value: 6700rpm
